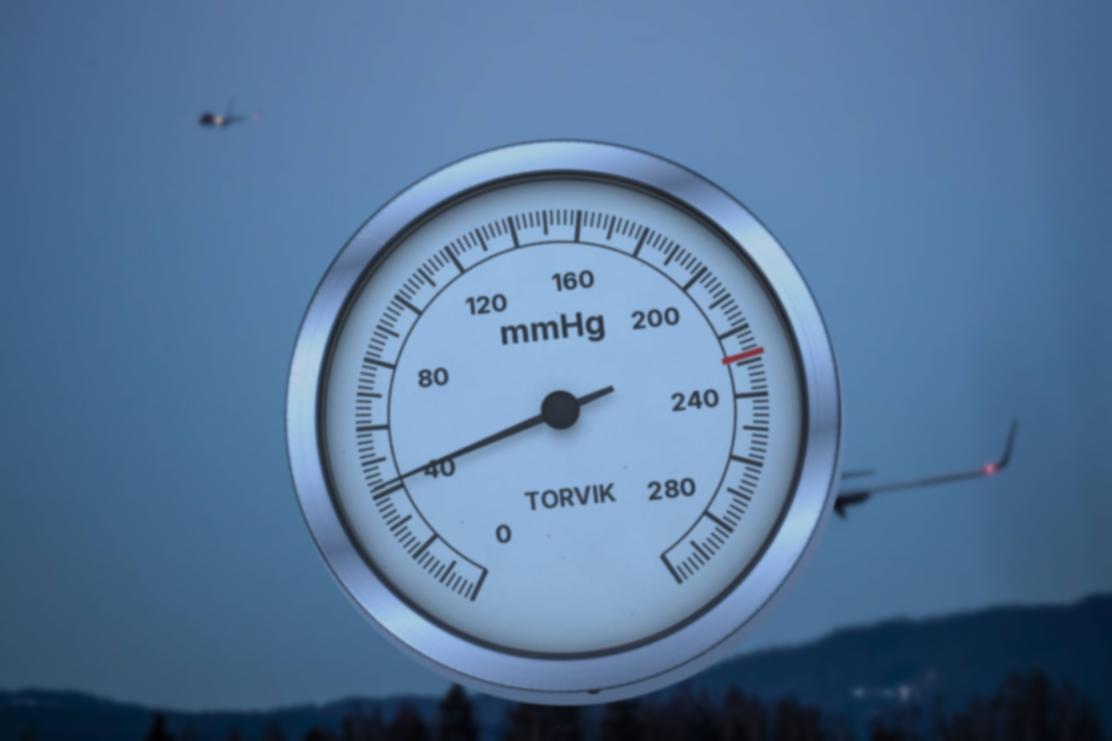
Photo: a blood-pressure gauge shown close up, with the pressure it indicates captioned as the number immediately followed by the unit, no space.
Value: 42mmHg
